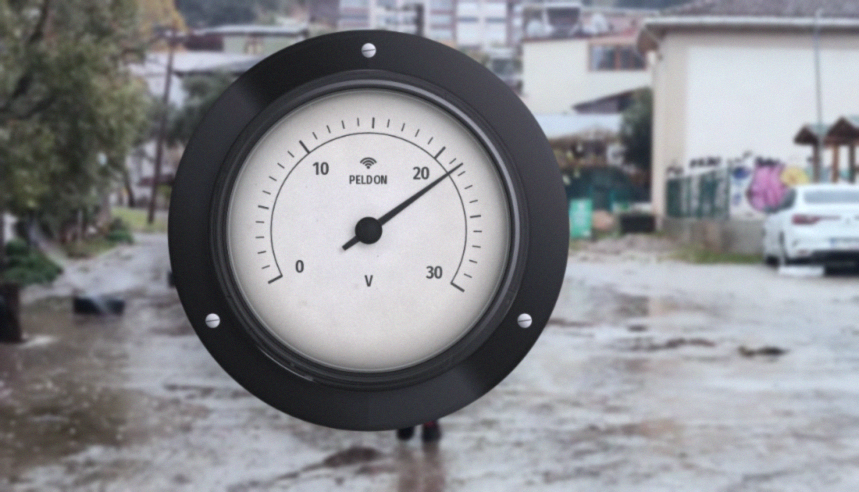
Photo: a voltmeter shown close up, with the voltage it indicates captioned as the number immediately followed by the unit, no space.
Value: 21.5V
